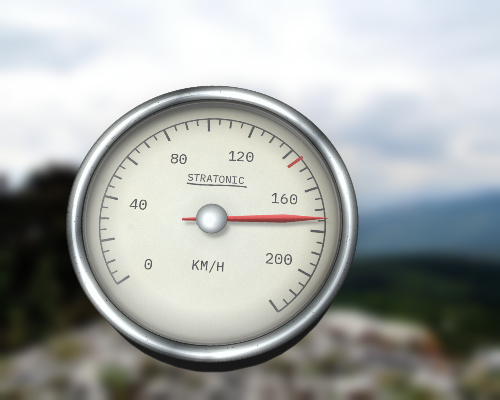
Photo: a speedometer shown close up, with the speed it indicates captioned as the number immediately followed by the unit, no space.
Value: 175km/h
